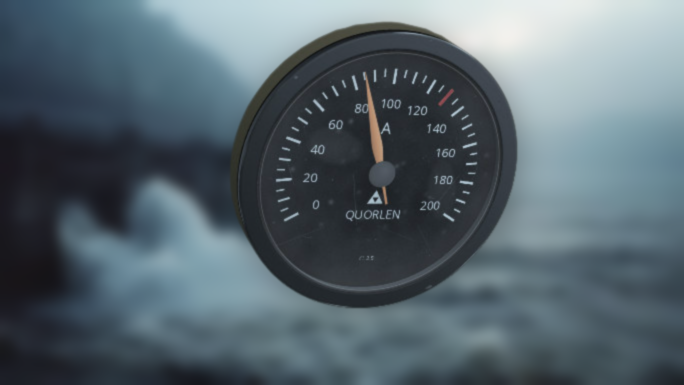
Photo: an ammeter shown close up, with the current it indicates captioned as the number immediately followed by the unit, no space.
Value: 85A
